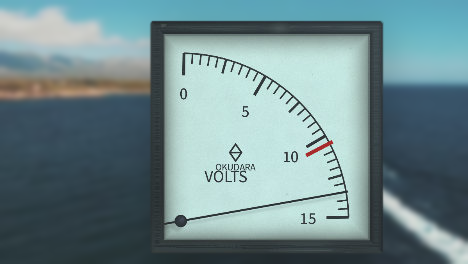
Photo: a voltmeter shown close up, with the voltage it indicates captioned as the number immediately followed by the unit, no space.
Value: 13.5V
